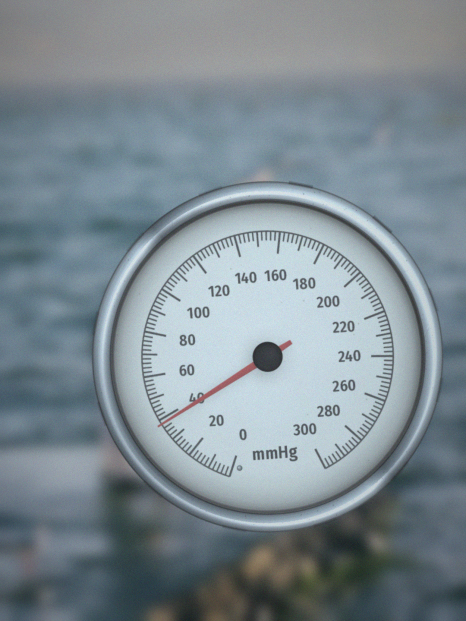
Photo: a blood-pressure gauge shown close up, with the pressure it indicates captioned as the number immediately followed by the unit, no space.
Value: 38mmHg
